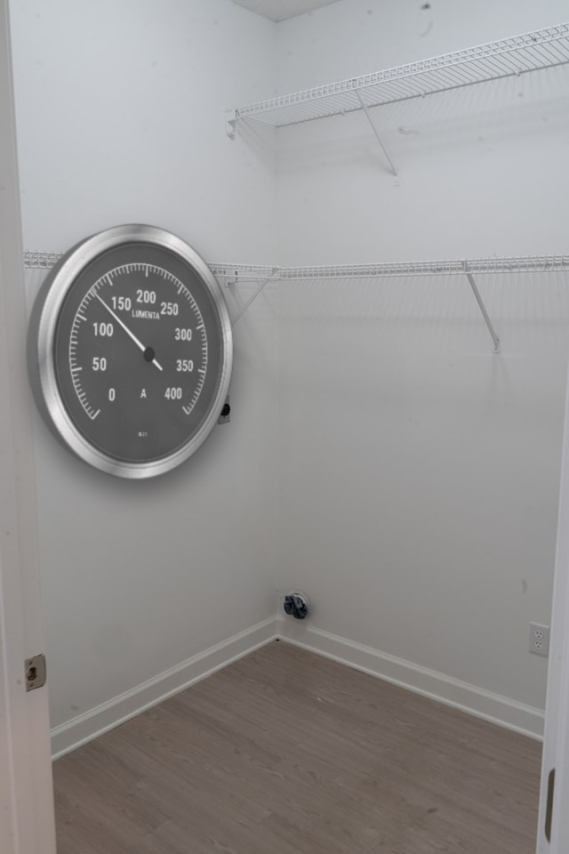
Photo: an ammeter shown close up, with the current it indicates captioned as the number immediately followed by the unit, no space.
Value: 125A
